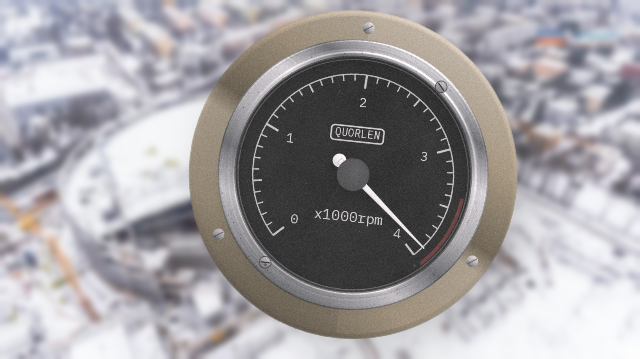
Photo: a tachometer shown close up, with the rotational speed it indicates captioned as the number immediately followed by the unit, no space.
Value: 3900rpm
